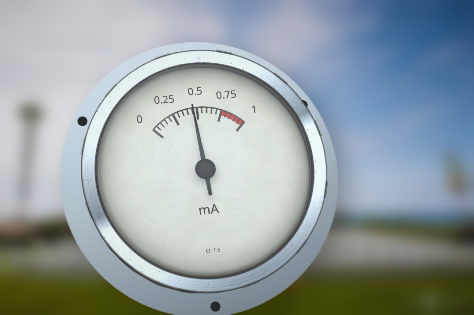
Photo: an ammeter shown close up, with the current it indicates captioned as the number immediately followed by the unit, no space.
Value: 0.45mA
